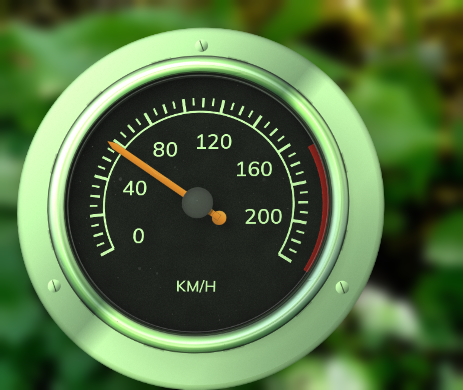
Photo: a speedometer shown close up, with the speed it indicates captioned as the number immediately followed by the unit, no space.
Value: 57.5km/h
